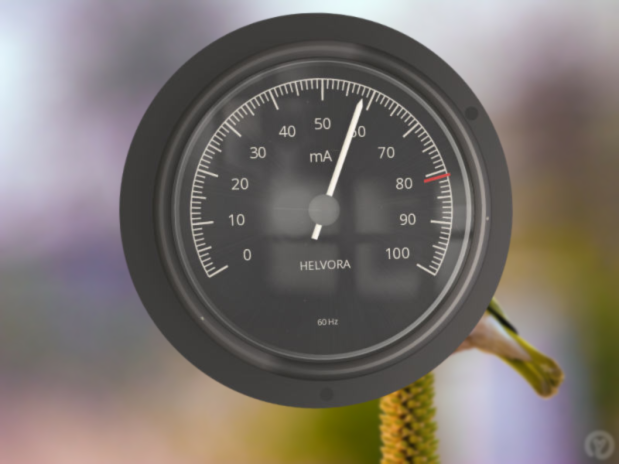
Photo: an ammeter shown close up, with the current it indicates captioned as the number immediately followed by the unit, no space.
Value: 58mA
